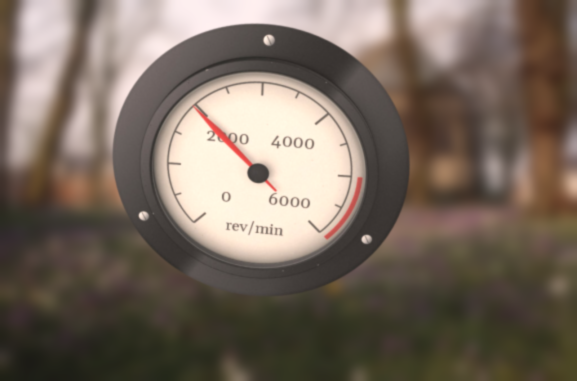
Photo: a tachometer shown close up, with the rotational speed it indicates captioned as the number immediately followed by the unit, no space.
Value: 2000rpm
